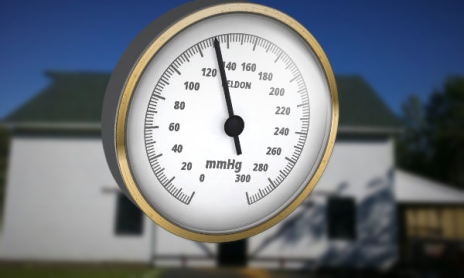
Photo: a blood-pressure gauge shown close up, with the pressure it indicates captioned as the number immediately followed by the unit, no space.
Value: 130mmHg
